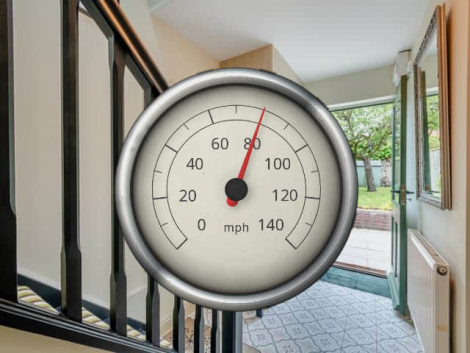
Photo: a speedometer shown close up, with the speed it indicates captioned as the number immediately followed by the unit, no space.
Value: 80mph
